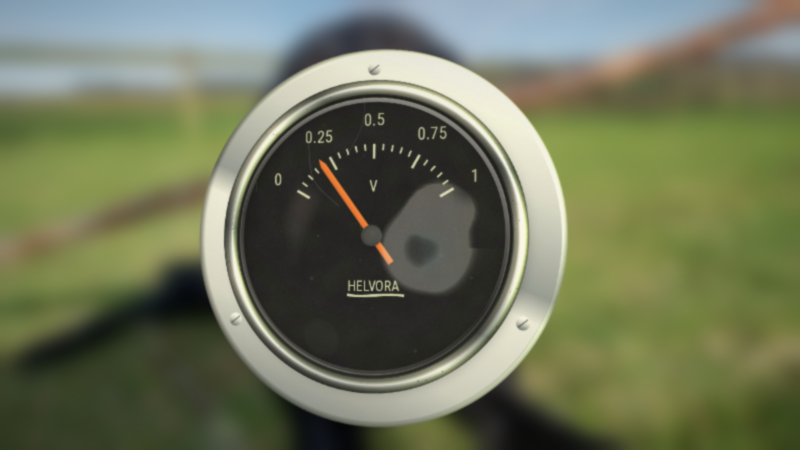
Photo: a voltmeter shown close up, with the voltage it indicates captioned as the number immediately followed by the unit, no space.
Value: 0.2V
